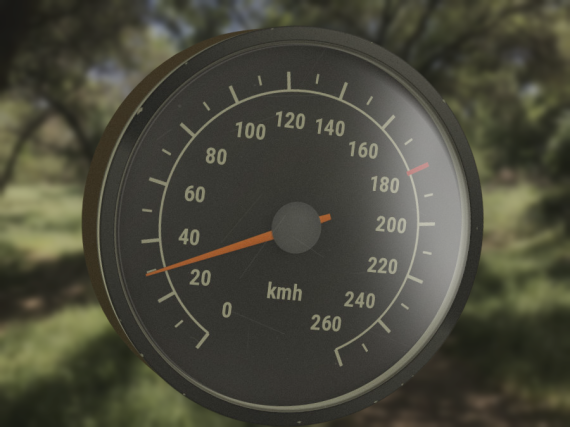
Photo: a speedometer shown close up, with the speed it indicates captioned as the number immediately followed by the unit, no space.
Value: 30km/h
